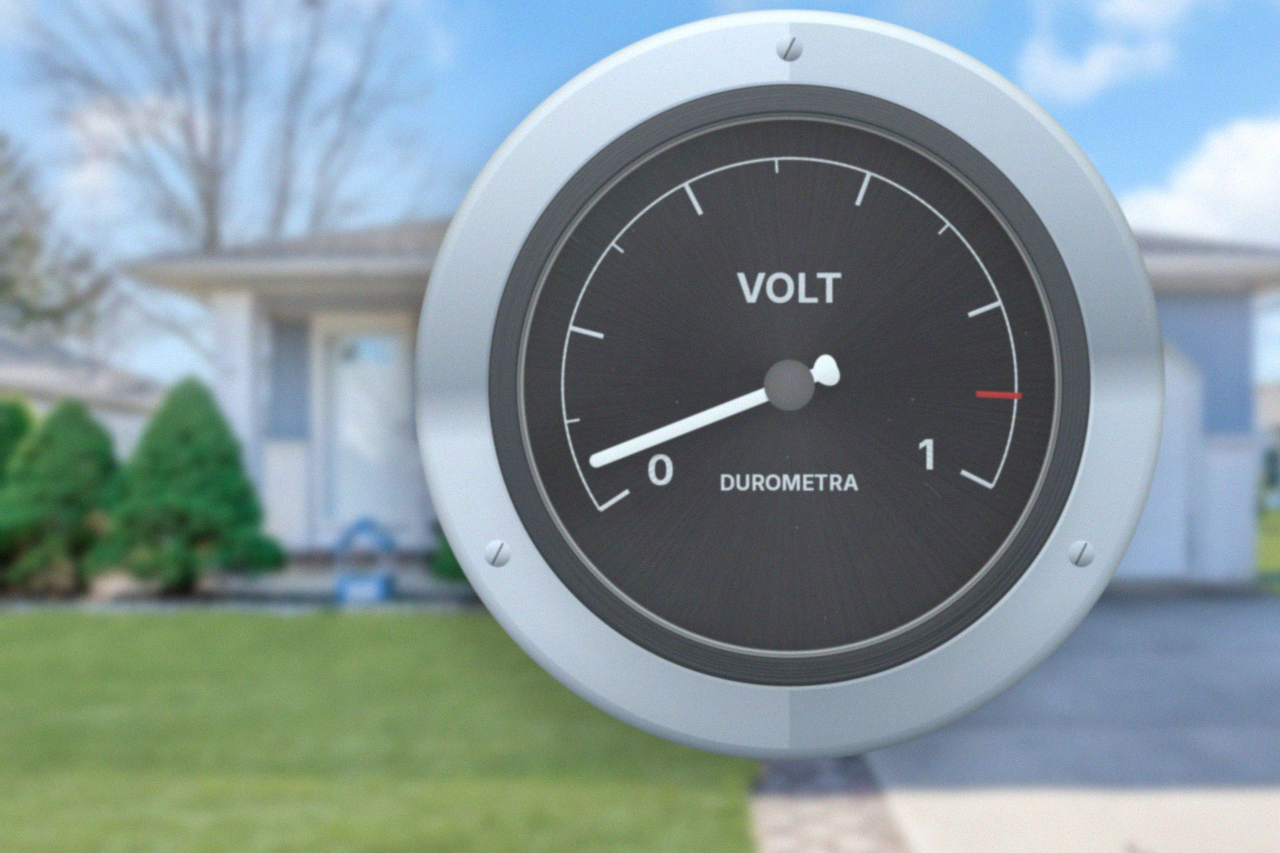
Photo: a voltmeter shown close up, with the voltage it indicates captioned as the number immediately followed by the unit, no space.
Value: 0.05V
